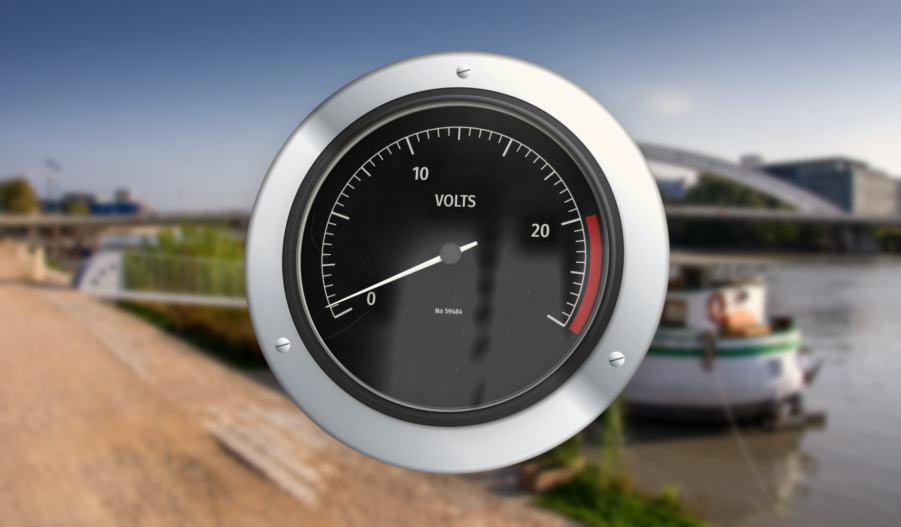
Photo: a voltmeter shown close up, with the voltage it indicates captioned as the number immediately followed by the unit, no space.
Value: 0.5V
